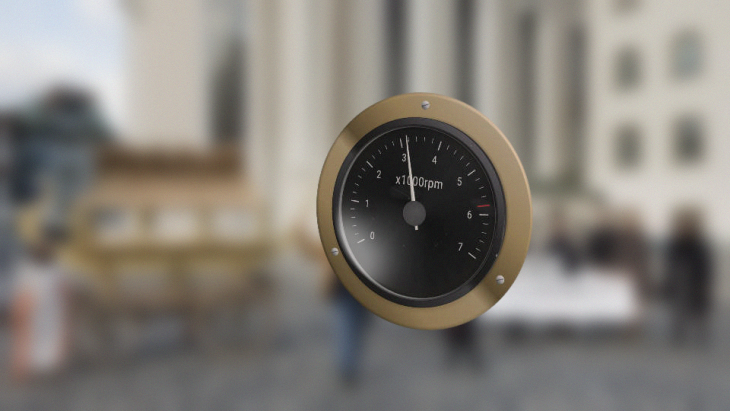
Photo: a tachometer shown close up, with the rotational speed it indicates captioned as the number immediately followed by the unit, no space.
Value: 3200rpm
